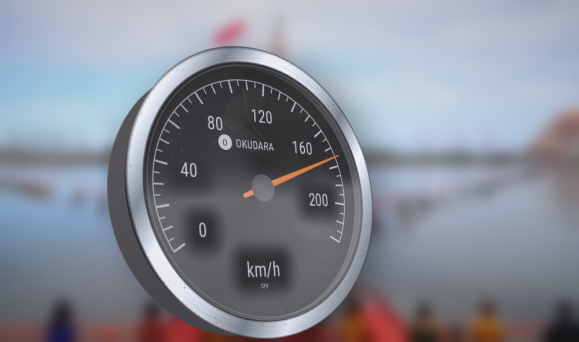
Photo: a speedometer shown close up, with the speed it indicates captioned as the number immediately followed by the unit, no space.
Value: 175km/h
